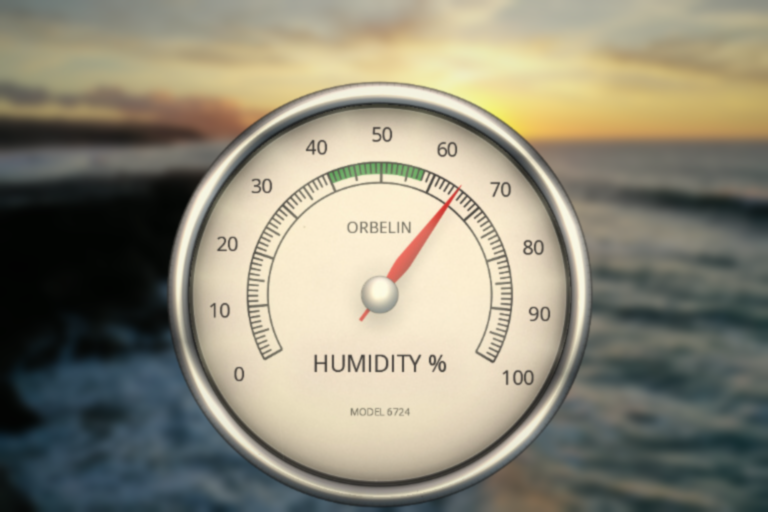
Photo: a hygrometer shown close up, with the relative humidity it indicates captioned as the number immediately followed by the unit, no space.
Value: 65%
